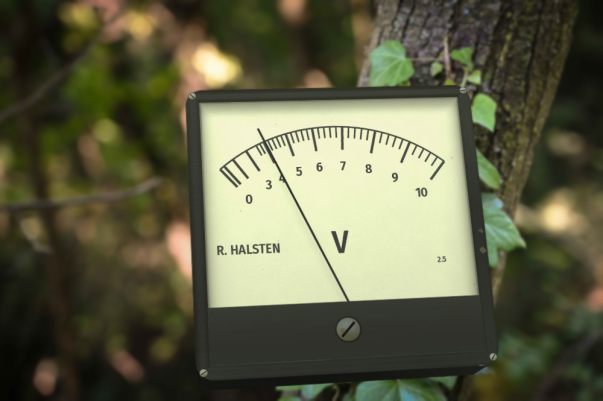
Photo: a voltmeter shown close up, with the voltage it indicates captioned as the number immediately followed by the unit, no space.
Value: 4V
